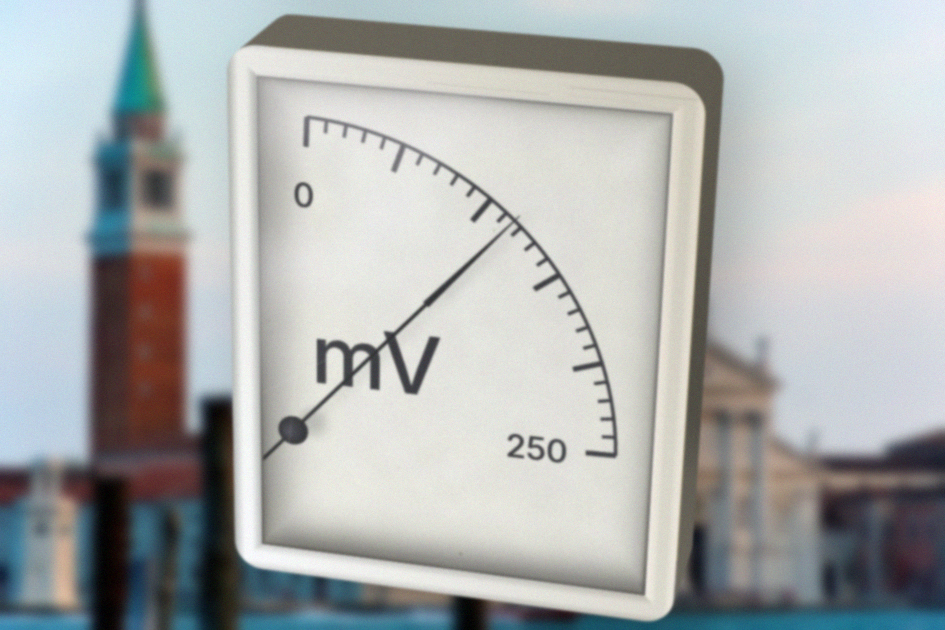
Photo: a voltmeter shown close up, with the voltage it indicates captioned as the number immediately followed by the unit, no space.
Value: 115mV
